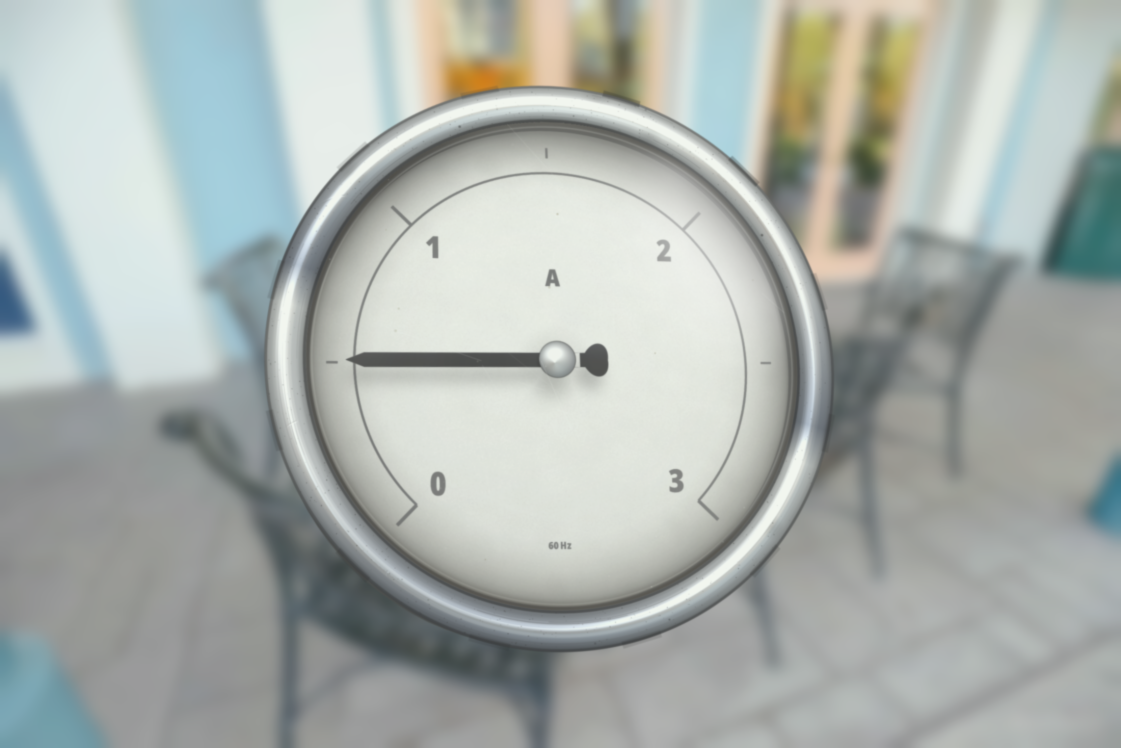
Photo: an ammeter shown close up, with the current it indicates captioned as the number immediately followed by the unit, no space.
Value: 0.5A
